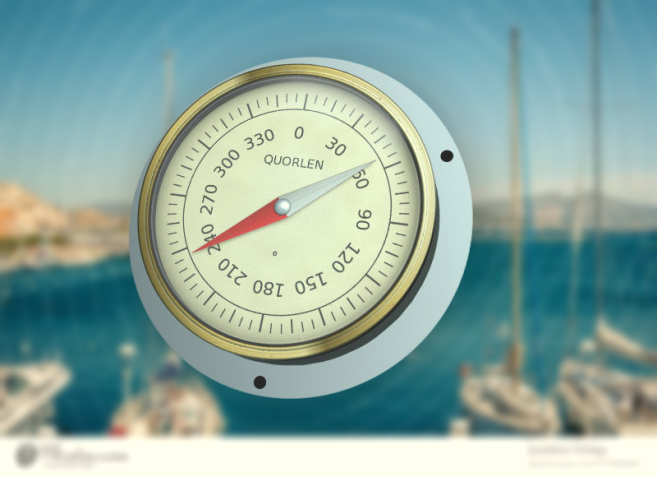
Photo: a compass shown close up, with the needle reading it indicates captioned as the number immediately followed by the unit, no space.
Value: 235°
